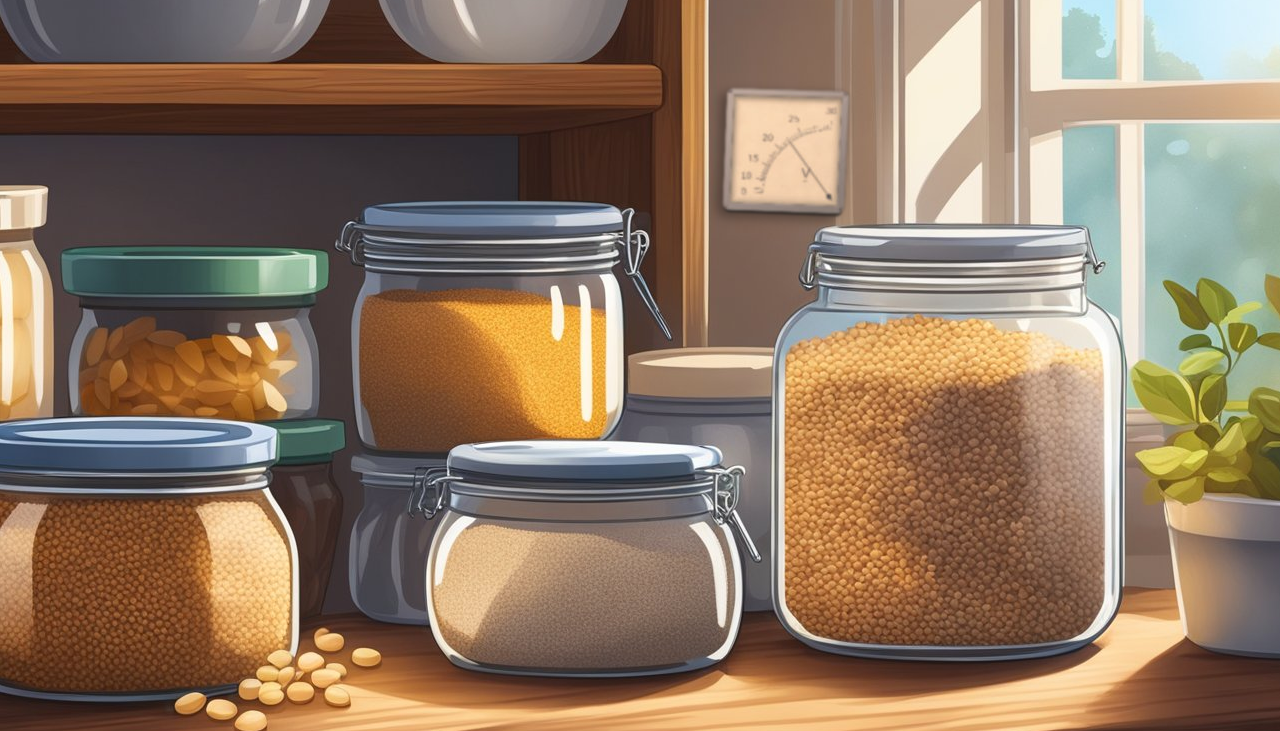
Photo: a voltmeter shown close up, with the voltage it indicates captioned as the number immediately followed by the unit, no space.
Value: 22.5V
